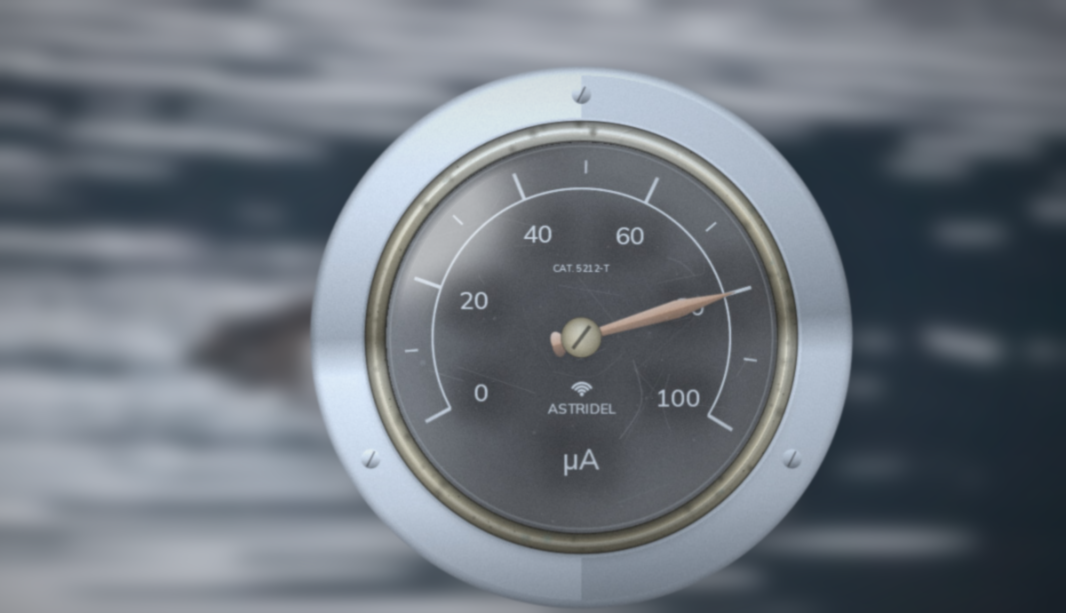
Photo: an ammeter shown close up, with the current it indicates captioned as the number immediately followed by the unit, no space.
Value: 80µA
